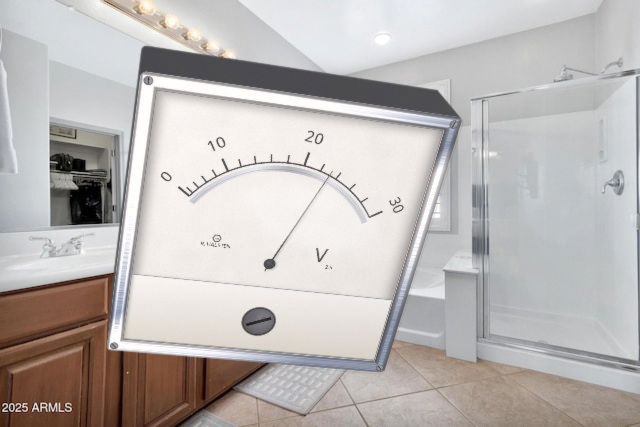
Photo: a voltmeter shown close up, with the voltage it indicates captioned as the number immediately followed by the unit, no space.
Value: 23V
